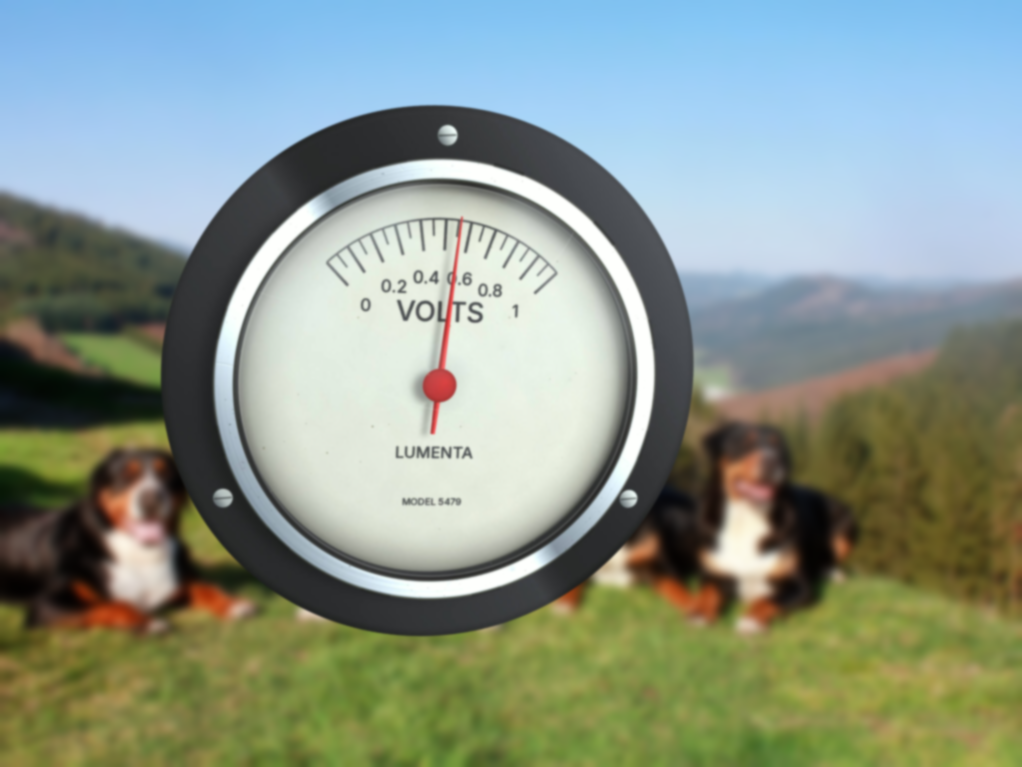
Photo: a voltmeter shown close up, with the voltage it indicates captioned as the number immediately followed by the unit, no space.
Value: 0.55V
